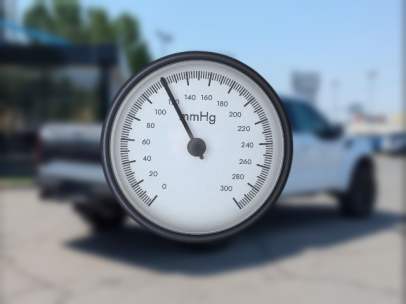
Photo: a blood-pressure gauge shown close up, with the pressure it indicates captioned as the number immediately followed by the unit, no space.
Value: 120mmHg
